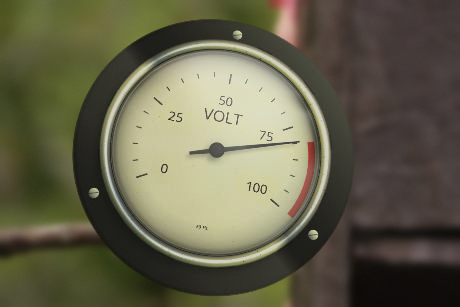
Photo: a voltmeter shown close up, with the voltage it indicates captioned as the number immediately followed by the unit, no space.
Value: 80V
